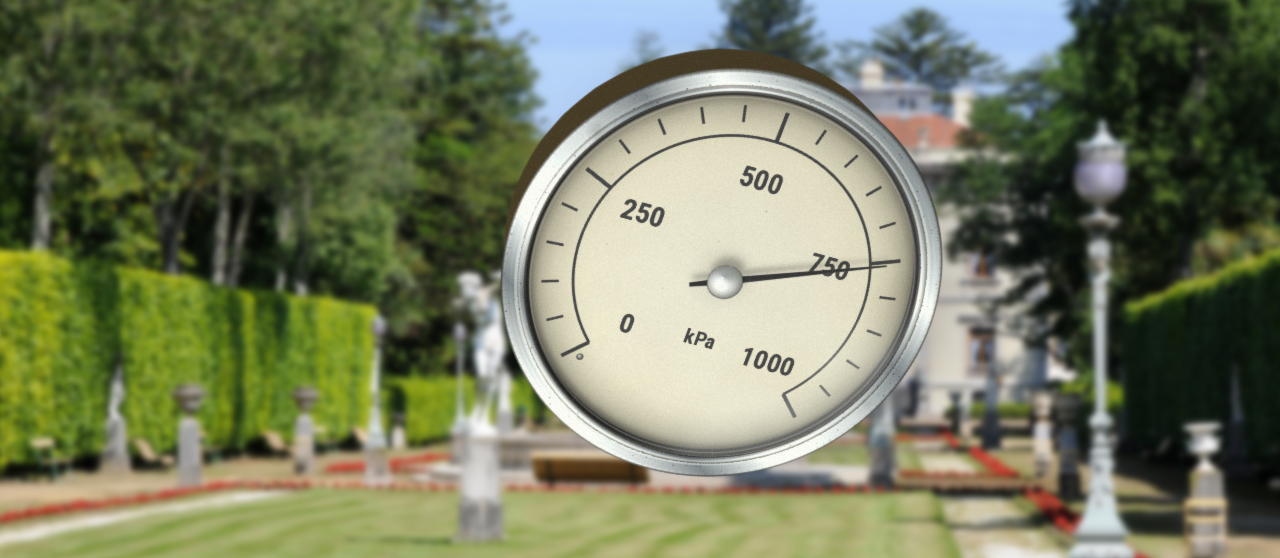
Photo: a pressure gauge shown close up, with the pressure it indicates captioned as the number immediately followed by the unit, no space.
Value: 750kPa
